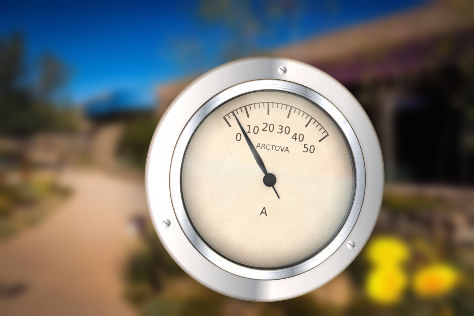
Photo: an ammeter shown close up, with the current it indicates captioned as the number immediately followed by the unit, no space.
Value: 4A
